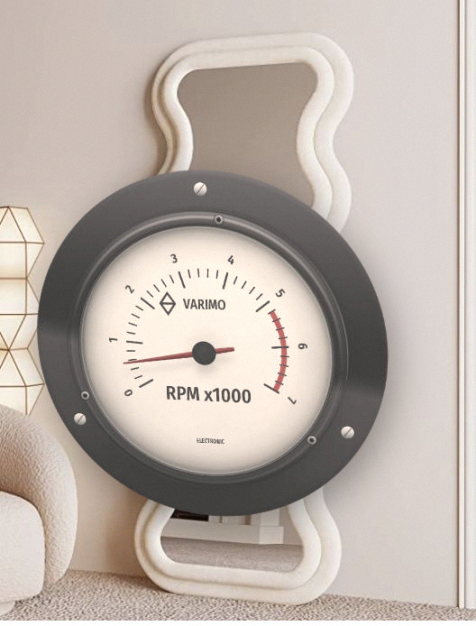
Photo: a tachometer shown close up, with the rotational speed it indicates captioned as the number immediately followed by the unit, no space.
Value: 600rpm
